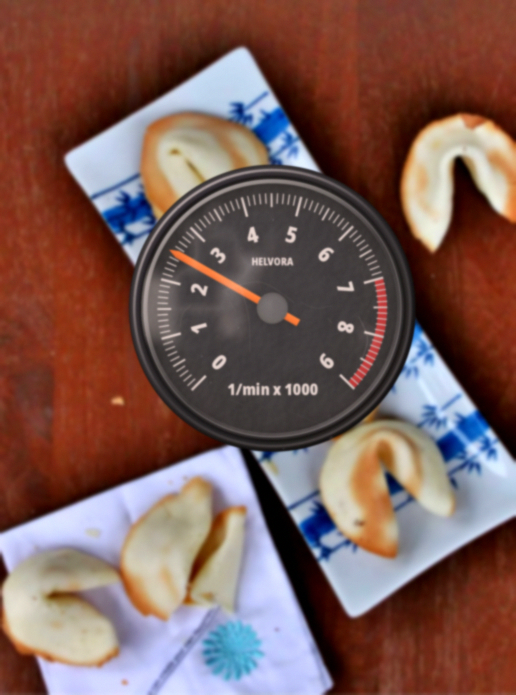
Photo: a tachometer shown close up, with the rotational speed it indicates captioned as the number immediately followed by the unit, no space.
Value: 2500rpm
